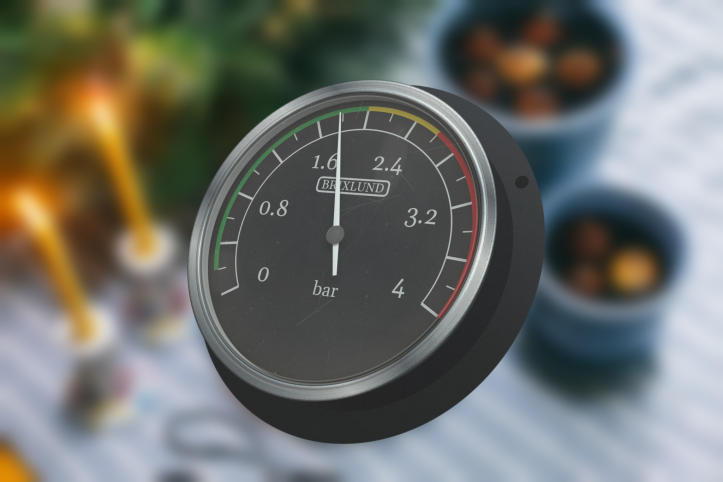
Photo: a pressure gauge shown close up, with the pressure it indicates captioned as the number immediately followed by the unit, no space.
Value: 1.8bar
